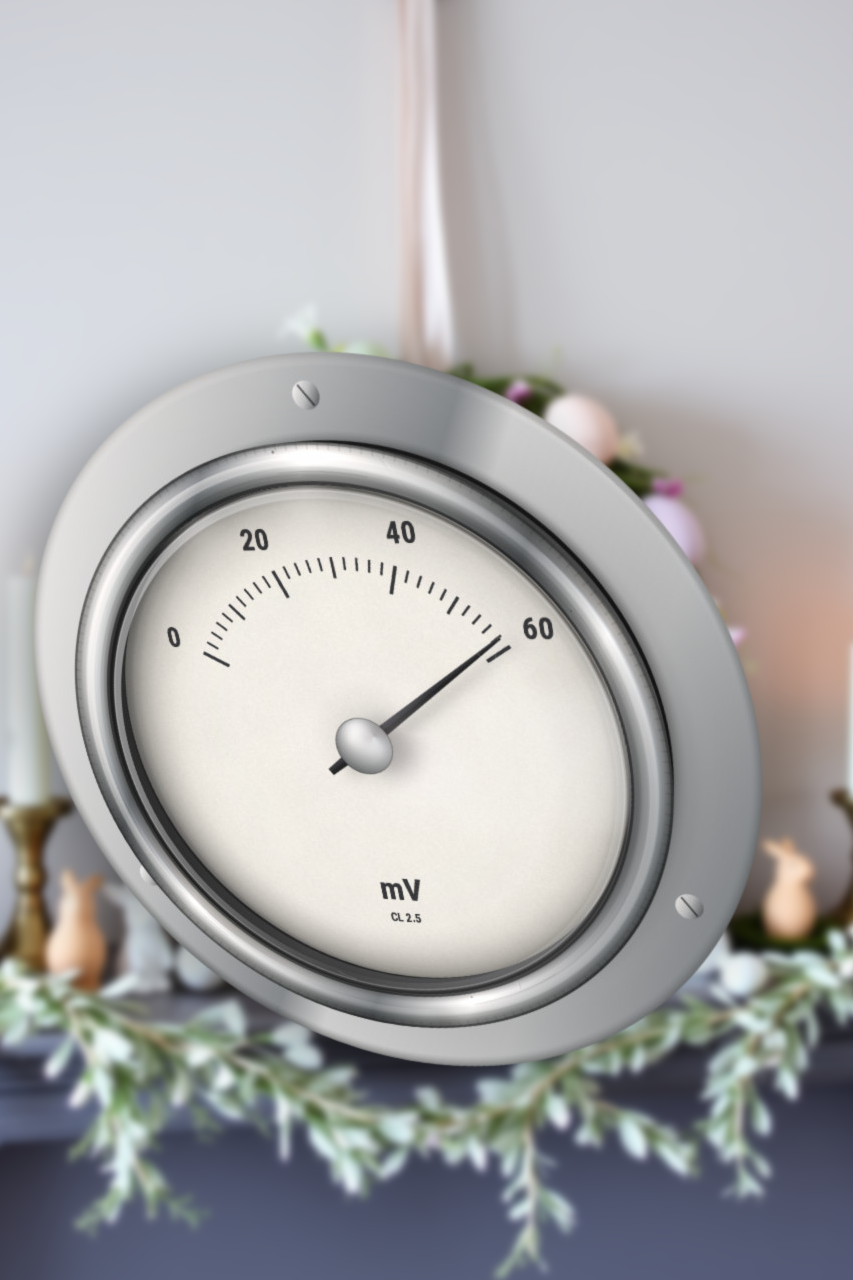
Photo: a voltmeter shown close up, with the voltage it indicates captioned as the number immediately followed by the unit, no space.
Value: 58mV
